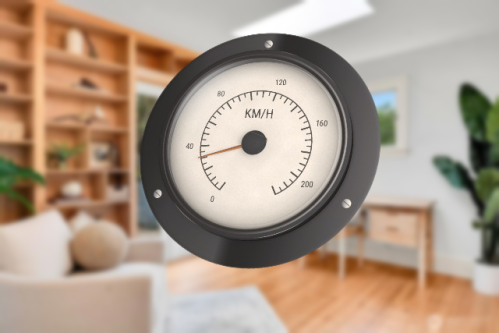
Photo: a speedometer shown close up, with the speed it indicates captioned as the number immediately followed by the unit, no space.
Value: 30km/h
